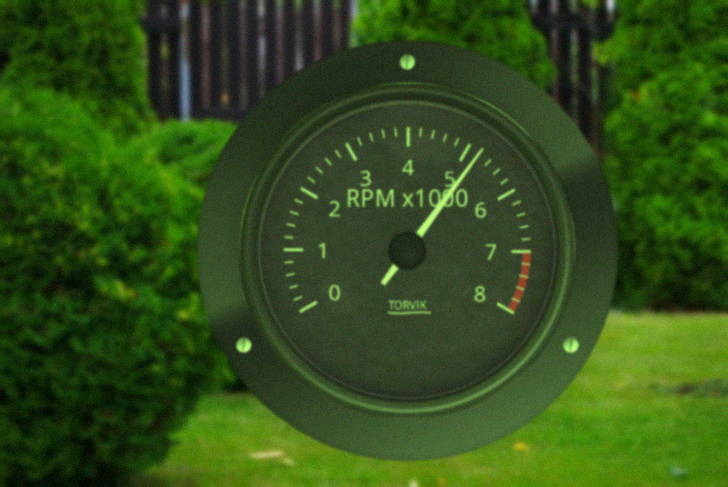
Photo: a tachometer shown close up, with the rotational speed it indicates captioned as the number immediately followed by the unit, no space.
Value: 5200rpm
